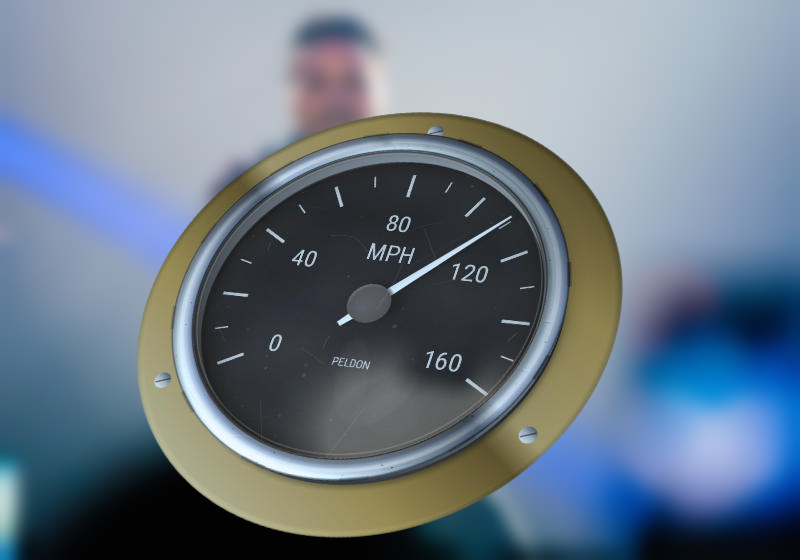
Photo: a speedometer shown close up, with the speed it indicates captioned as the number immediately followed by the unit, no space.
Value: 110mph
